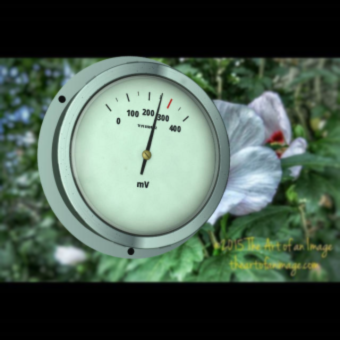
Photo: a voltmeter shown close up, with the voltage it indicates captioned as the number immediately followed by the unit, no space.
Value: 250mV
